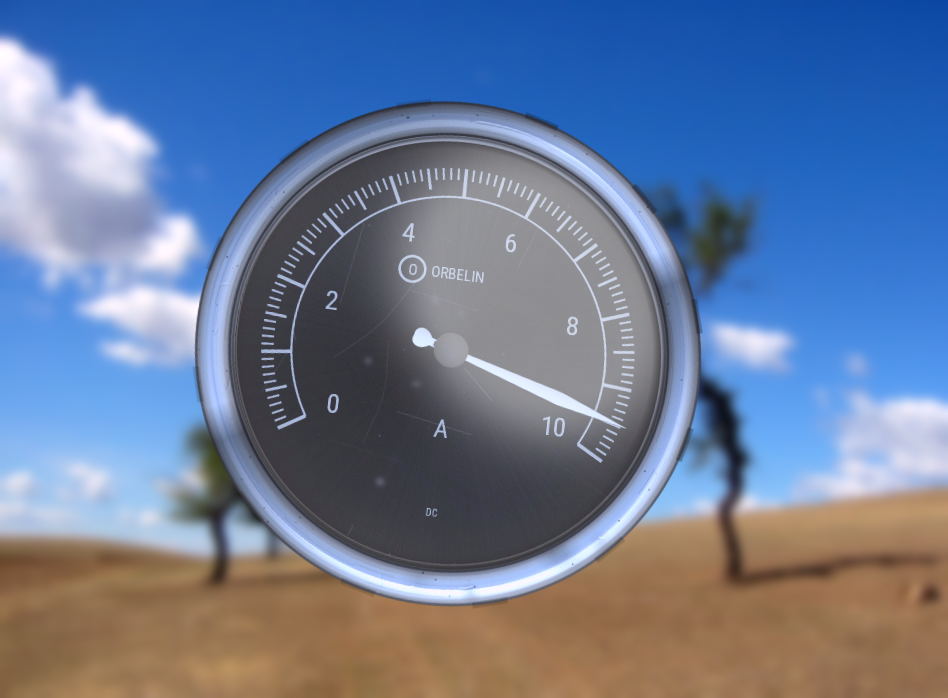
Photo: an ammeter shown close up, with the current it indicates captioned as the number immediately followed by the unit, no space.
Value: 9.5A
